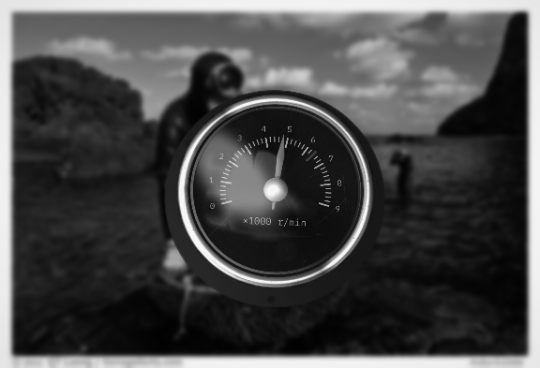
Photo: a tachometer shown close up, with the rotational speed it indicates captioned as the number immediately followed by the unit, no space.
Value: 4800rpm
